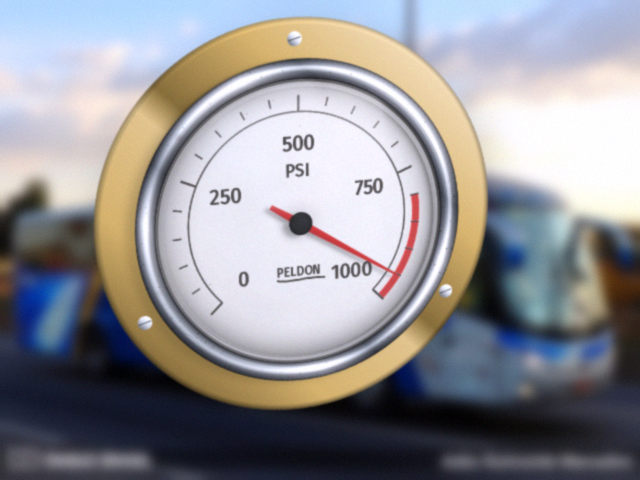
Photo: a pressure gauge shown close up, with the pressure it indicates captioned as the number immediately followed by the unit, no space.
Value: 950psi
